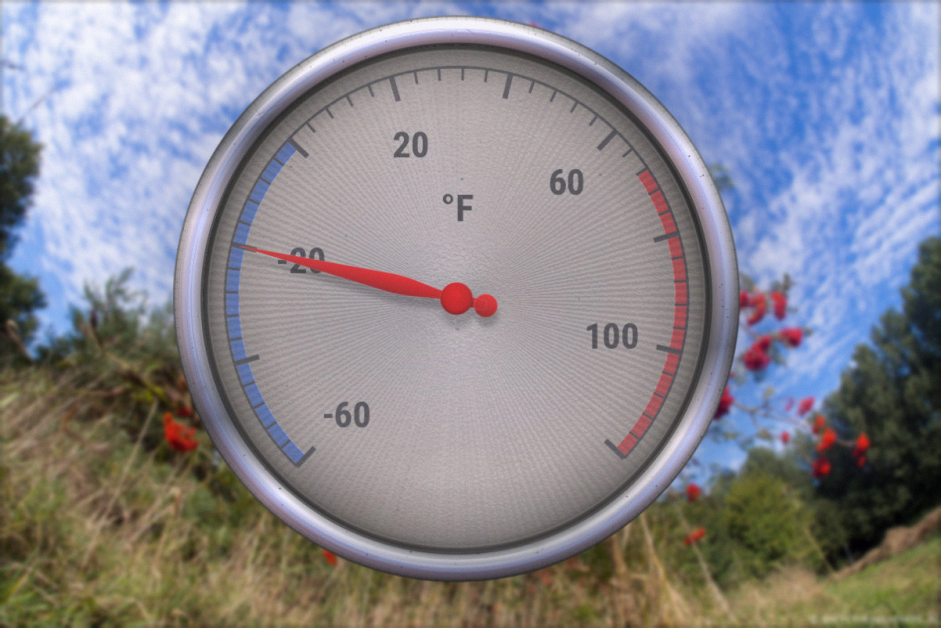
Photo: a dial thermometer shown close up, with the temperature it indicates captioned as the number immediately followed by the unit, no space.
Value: -20°F
